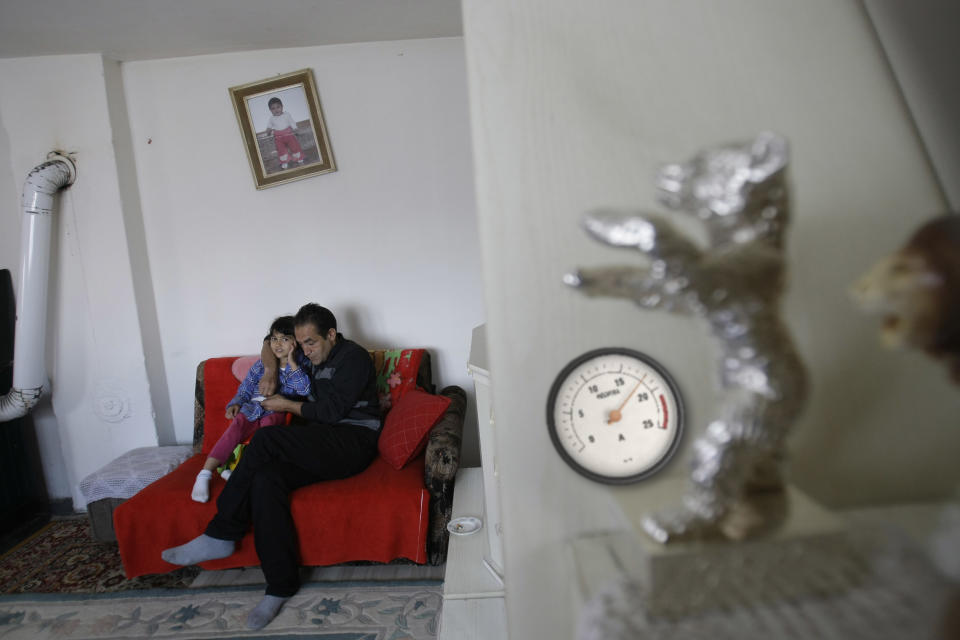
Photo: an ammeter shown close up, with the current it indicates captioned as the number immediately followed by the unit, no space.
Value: 18A
